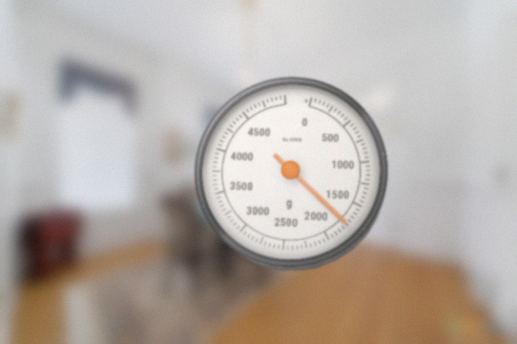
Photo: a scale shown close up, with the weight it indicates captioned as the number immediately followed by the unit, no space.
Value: 1750g
